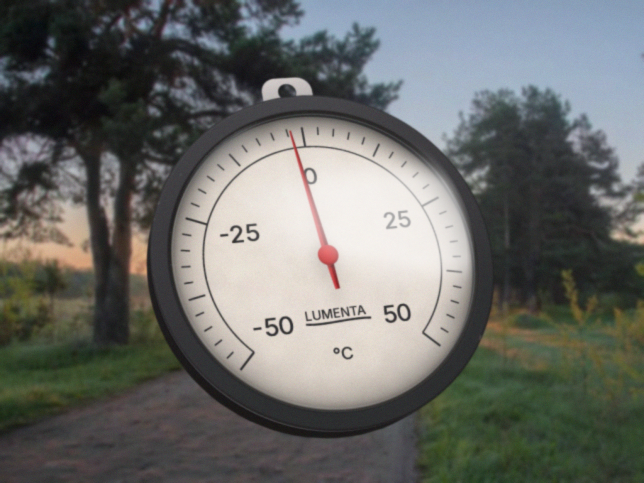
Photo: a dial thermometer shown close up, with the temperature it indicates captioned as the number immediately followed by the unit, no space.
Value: -2.5°C
